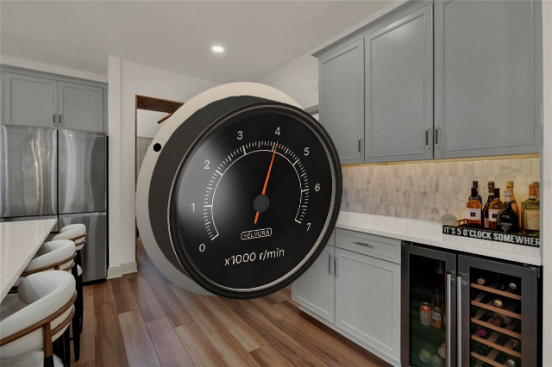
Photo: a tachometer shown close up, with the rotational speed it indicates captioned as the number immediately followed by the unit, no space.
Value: 4000rpm
